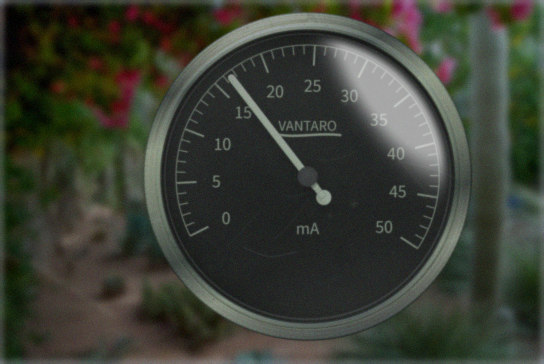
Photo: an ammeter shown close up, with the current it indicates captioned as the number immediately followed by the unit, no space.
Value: 16.5mA
